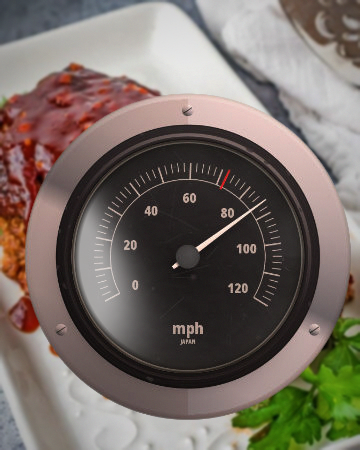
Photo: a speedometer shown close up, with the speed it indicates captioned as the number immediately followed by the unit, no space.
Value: 86mph
